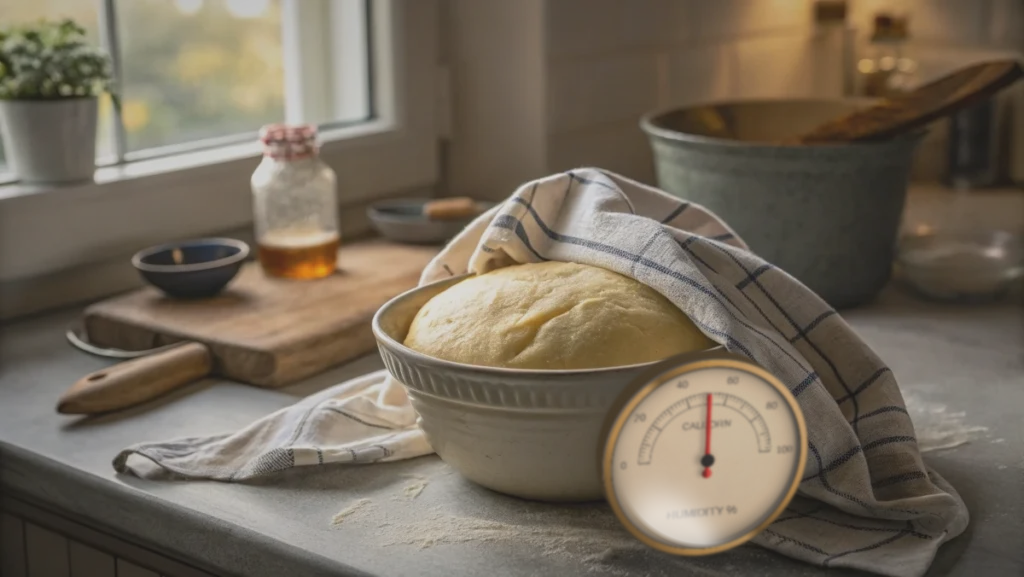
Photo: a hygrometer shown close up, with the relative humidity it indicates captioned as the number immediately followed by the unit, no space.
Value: 50%
